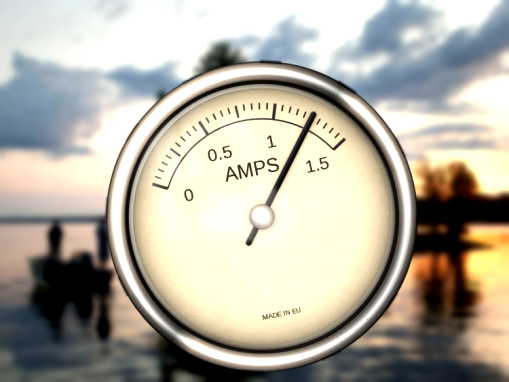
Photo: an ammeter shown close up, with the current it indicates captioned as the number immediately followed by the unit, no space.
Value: 1.25A
